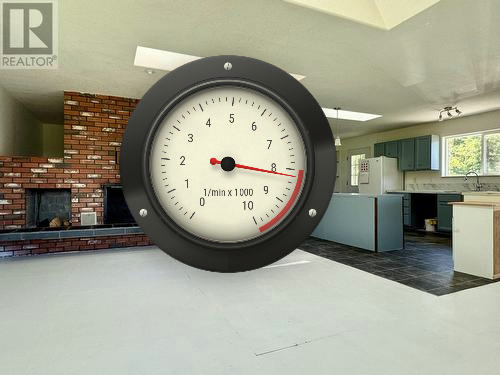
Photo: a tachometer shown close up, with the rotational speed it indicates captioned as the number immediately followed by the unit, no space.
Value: 8200rpm
